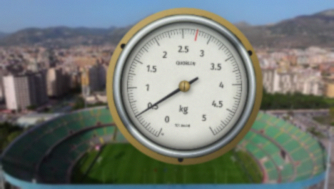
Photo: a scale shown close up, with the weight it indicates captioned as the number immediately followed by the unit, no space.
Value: 0.5kg
